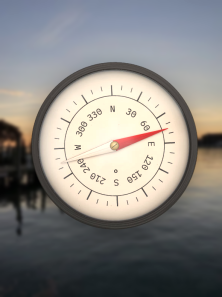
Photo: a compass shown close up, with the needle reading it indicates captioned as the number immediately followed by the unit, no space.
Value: 75°
